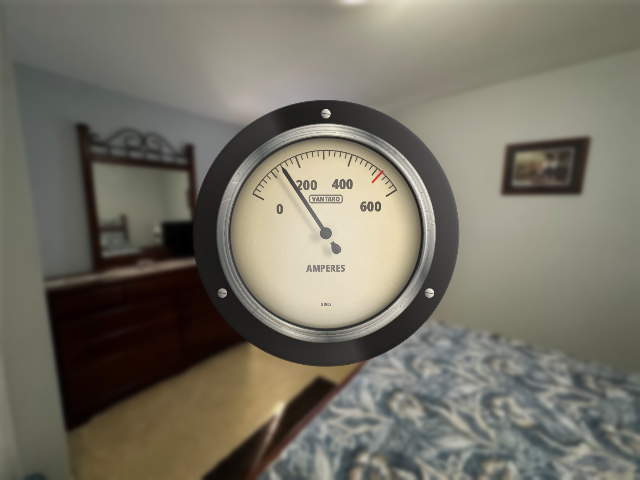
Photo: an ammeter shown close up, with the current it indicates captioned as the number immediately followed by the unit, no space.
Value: 140A
